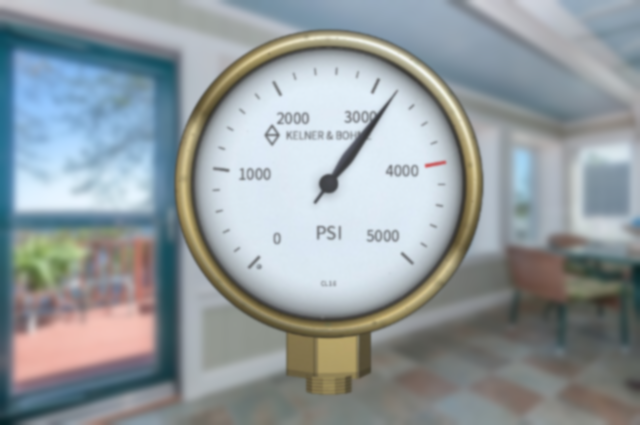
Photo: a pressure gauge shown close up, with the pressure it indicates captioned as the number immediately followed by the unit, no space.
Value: 3200psi
